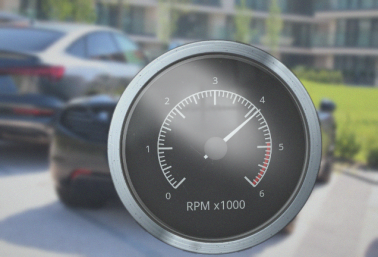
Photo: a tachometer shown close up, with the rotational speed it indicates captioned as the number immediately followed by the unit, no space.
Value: 4100rpm
